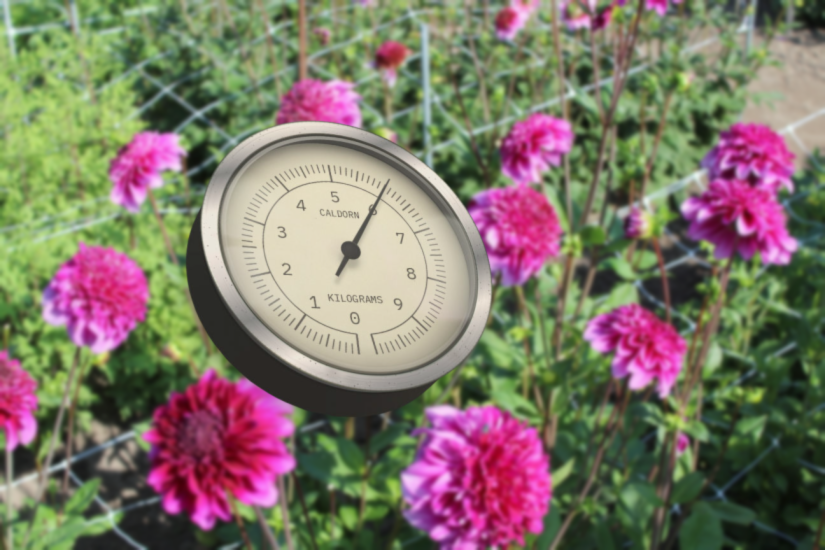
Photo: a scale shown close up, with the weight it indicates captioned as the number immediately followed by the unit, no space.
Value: 6kg
